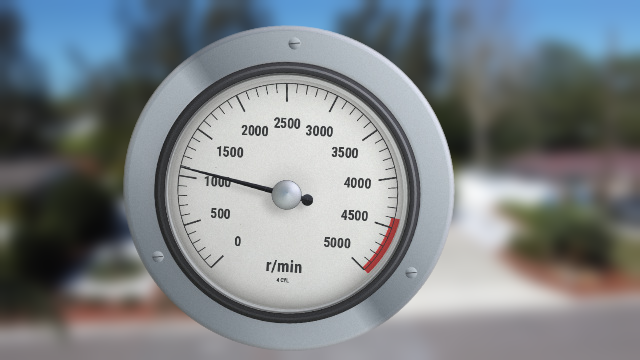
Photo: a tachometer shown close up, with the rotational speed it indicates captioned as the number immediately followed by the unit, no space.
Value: 1100rpm
